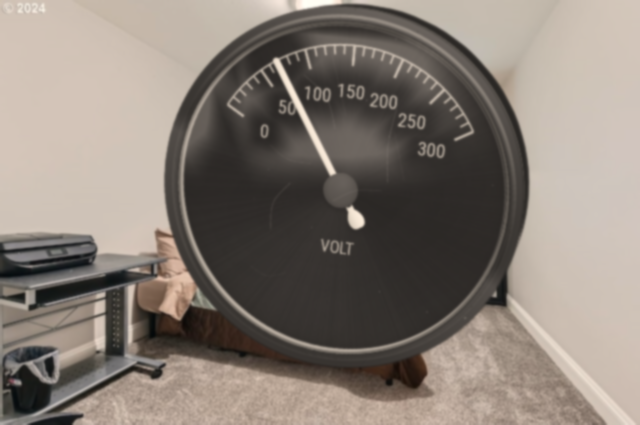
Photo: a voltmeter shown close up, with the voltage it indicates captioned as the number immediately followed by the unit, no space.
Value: 70V
